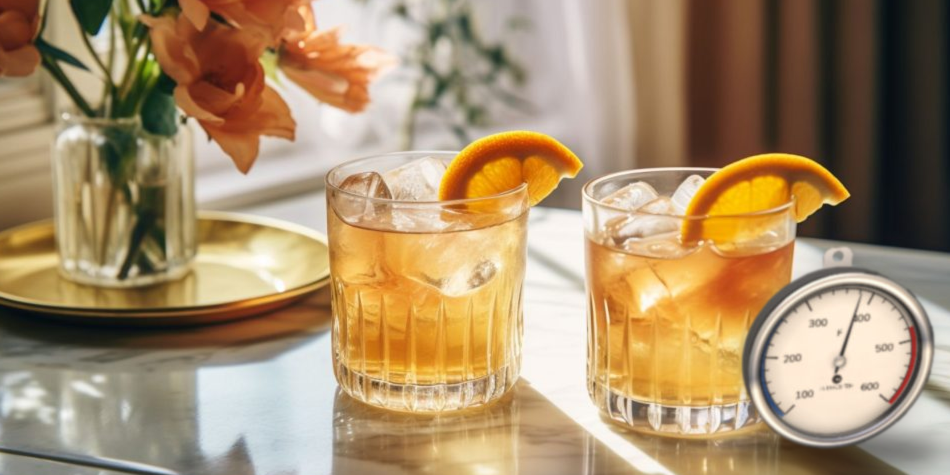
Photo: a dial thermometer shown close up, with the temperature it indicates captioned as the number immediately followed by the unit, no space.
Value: 380°F
